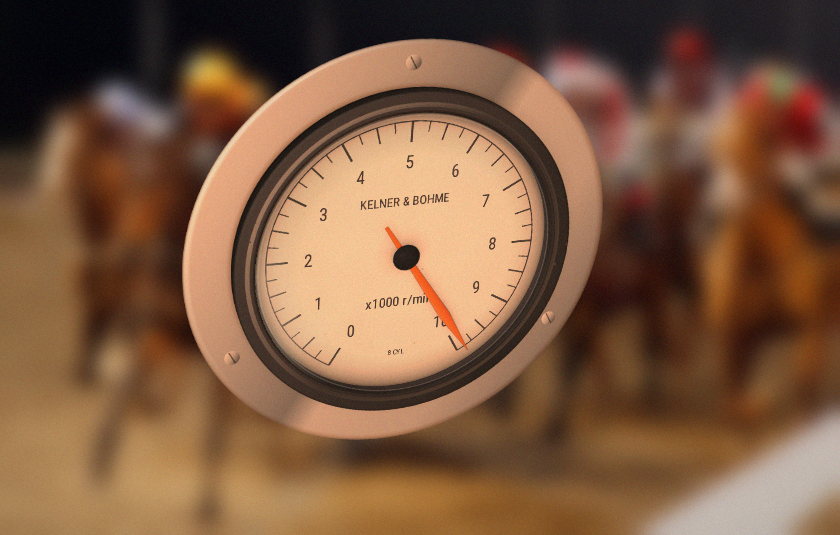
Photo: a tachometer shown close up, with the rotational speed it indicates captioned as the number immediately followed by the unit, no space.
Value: 9875rpm
